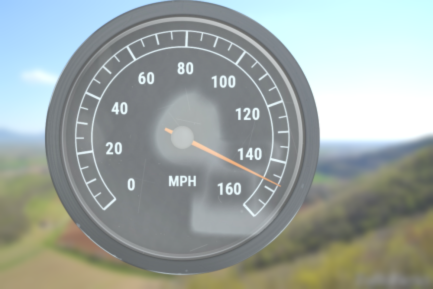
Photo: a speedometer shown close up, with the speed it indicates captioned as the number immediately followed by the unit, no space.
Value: 147.5mph
